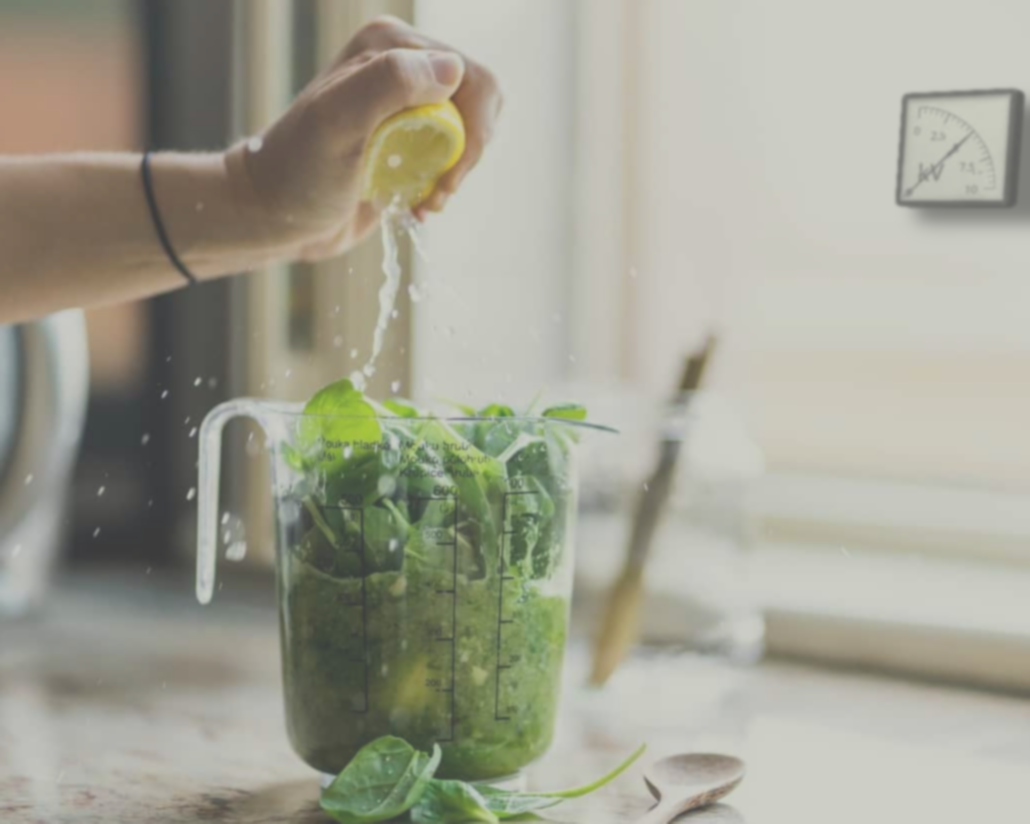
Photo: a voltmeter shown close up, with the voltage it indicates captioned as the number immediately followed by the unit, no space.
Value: 5kV
